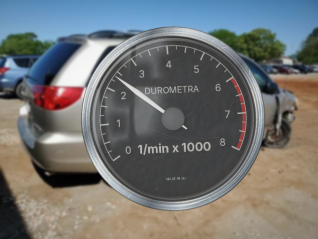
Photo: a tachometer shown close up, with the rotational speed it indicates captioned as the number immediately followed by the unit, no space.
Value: 2375rpm
